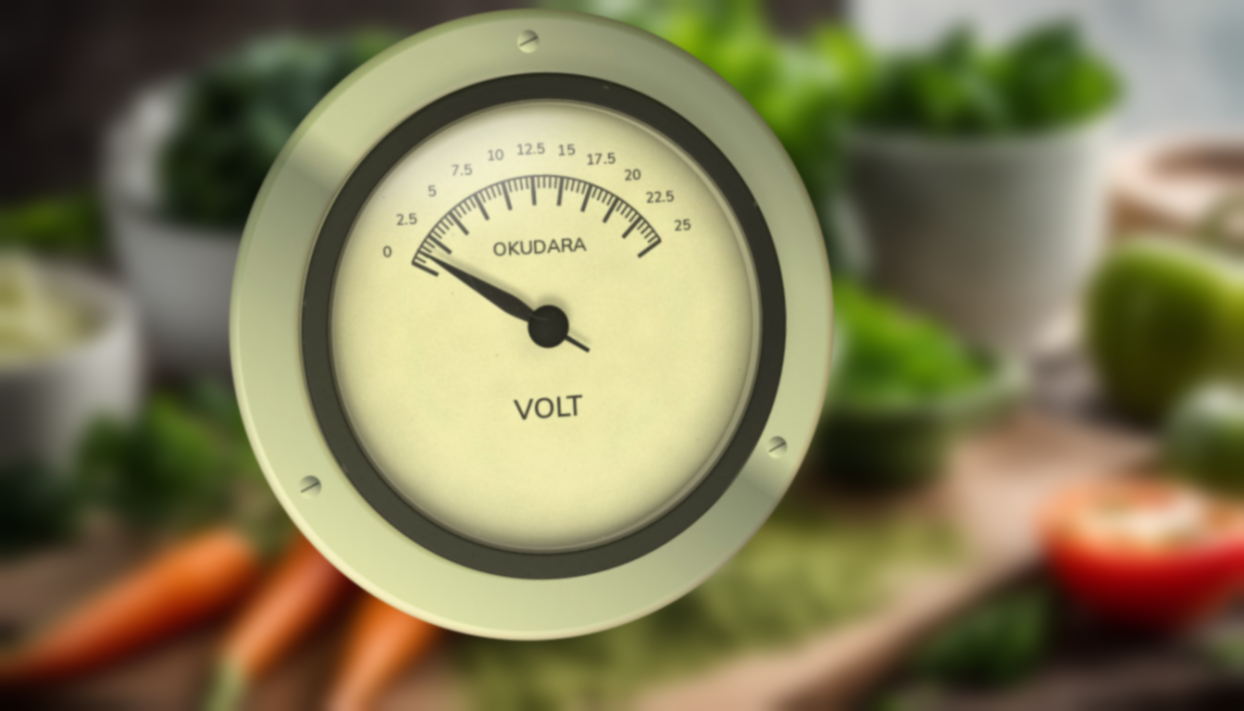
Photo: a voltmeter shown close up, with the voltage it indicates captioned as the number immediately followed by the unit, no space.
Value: 1V
